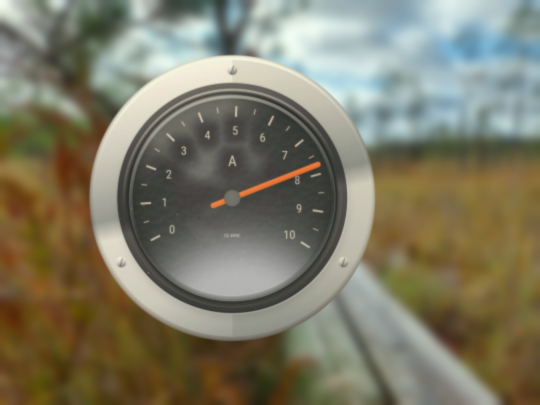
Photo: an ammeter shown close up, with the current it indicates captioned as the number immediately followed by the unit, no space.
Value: 7.75A
